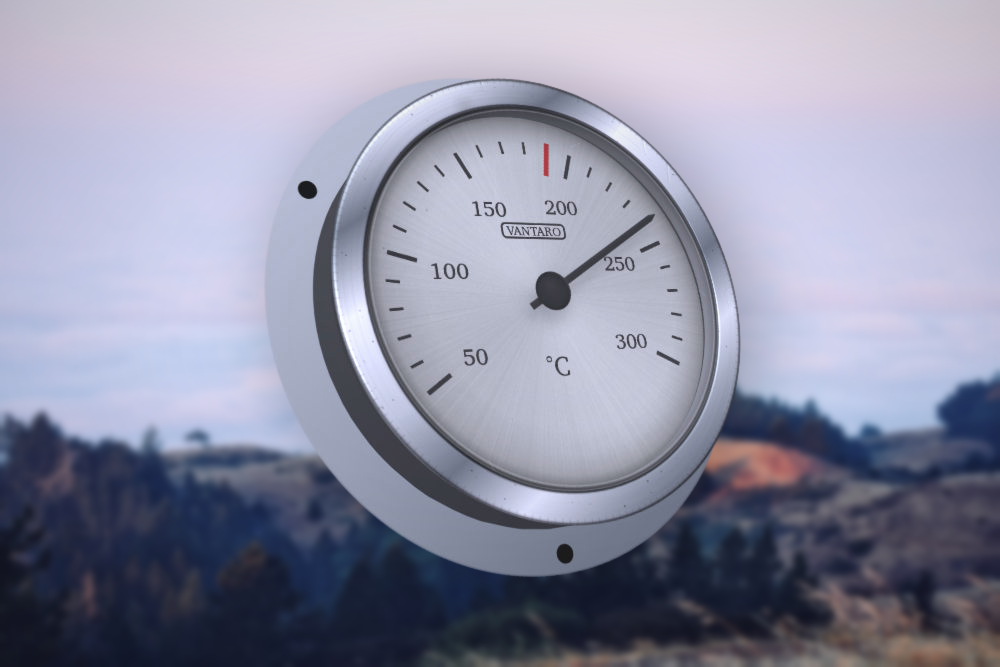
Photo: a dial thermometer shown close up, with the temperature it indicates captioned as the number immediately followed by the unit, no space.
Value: 240°C
